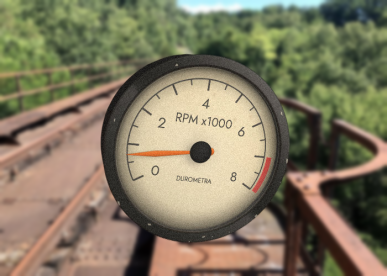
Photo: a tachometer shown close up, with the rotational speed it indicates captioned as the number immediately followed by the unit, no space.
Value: 750rpm
